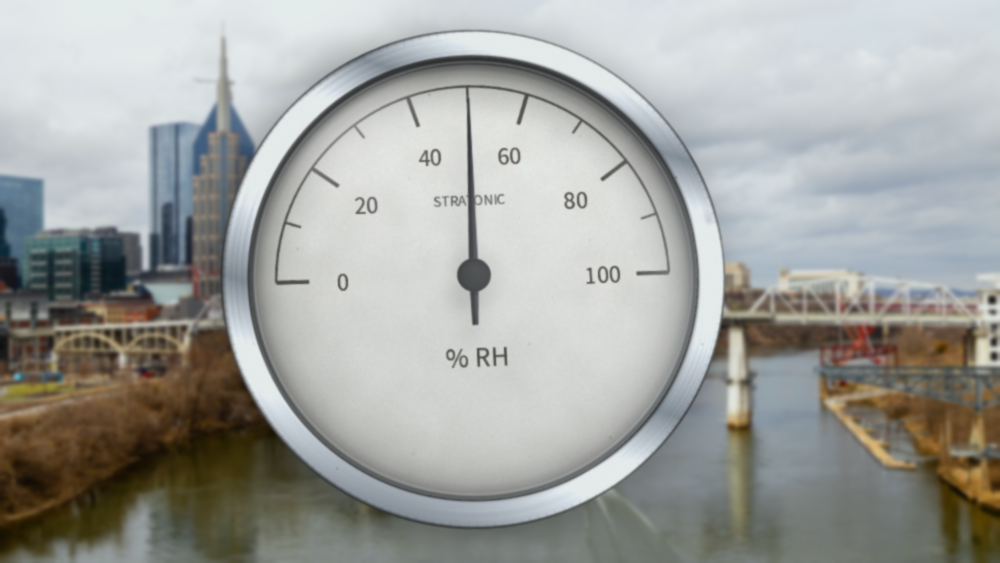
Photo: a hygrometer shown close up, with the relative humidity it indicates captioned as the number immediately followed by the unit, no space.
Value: 50%
